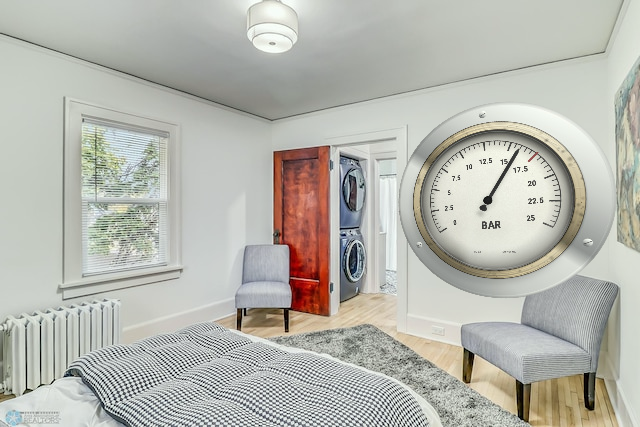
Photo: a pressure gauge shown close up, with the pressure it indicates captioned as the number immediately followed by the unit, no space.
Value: 16bar
